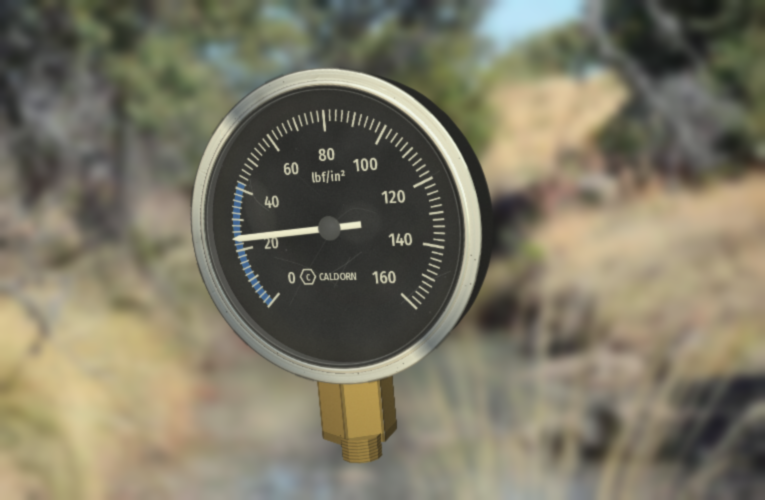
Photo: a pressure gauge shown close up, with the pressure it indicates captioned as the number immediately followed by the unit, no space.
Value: 24psi
